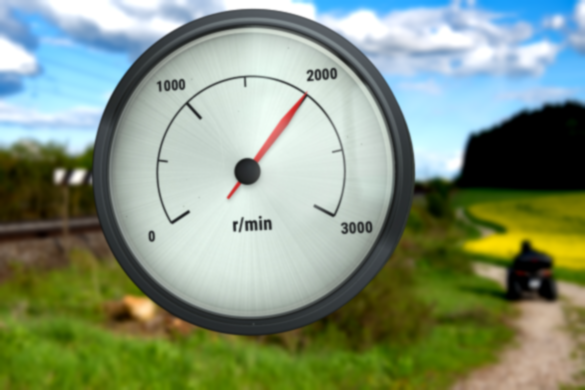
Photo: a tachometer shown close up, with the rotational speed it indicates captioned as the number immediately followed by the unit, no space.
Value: 2000rpm
